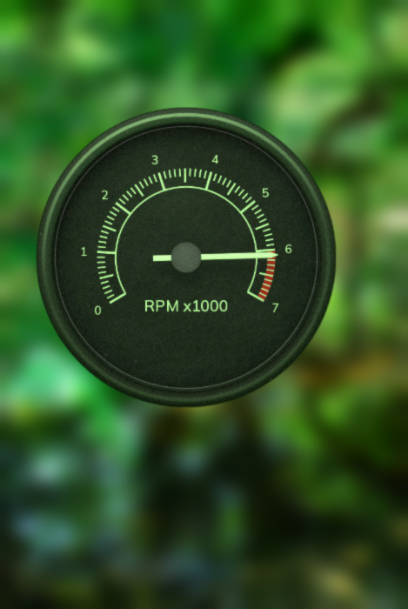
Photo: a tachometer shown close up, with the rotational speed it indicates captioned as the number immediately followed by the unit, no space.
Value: 6100rpm
